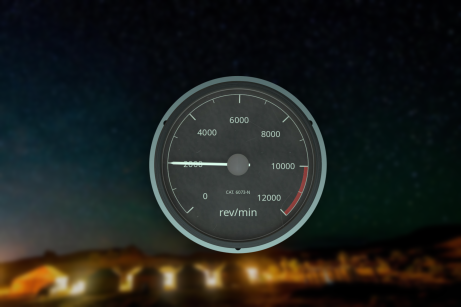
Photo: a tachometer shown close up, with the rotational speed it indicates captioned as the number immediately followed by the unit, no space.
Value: 2000rpm
